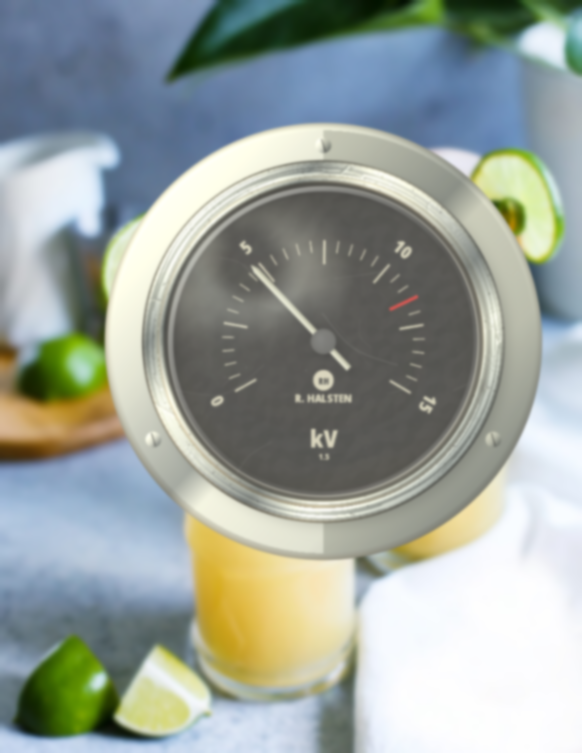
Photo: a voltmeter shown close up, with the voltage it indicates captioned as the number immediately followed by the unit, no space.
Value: 4.75kV
